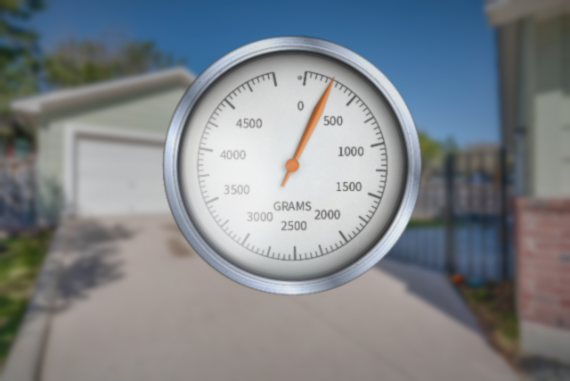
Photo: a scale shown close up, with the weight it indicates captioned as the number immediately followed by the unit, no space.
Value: 250g
